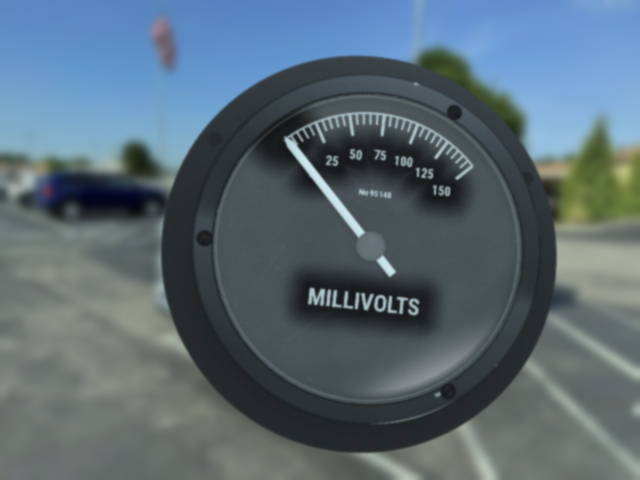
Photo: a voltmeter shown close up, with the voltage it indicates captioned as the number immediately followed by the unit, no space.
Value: 0mV
